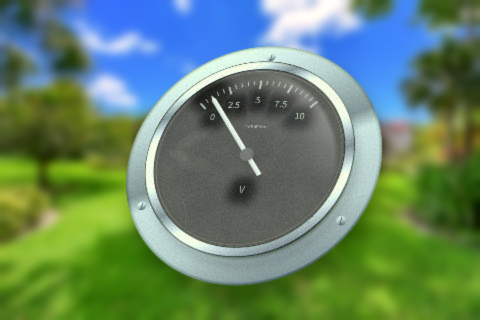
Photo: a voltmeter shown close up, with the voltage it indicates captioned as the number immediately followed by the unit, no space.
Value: 1V
